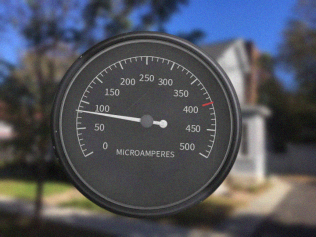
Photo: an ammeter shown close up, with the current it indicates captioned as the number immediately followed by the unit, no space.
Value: 80µA
